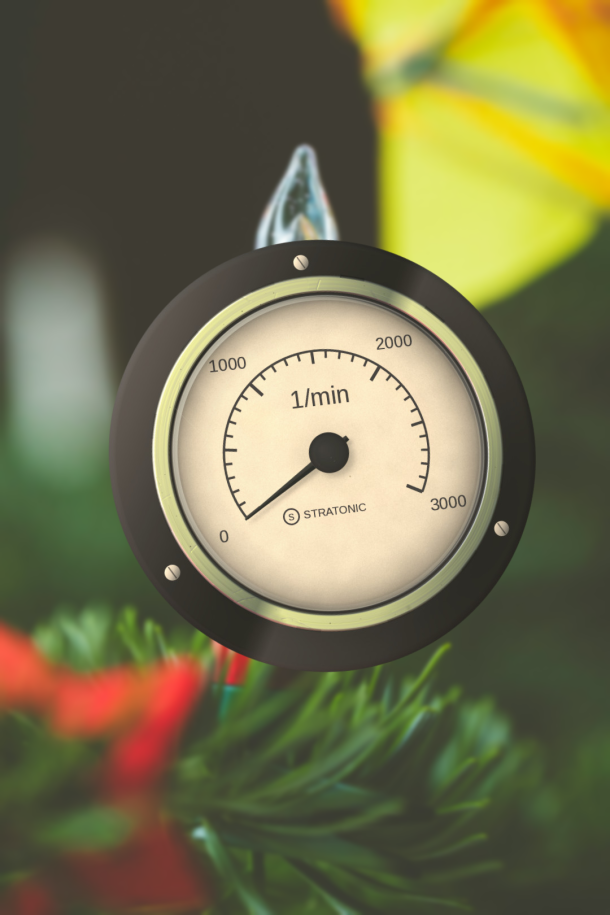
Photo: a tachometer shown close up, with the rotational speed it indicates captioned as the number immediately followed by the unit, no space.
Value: 0rpm
